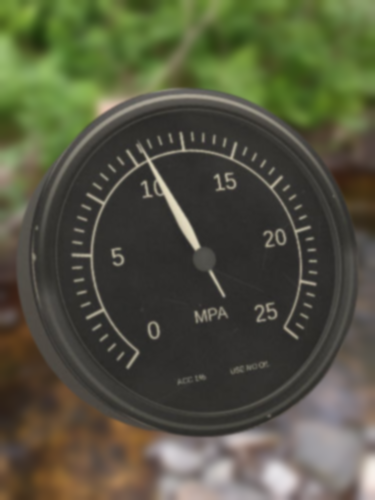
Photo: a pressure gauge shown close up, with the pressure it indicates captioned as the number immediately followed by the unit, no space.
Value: 10.5MPa
